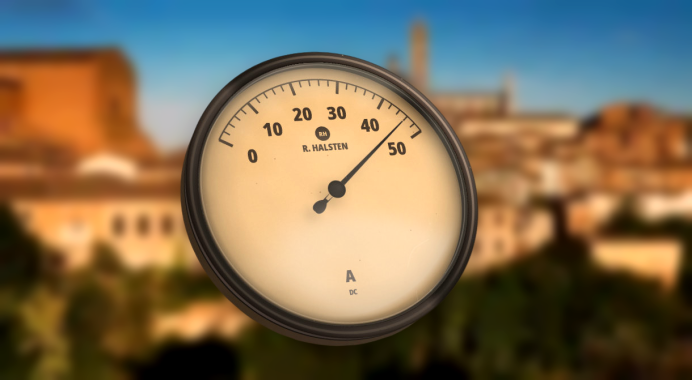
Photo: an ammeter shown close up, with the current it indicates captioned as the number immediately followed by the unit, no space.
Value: 46A
